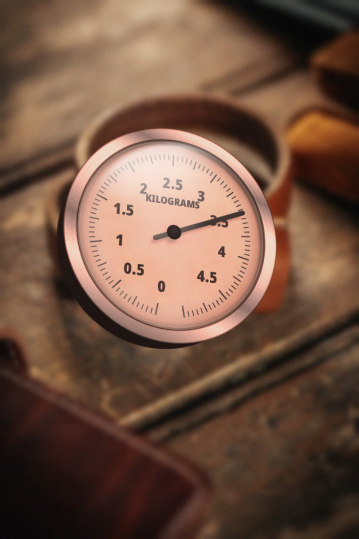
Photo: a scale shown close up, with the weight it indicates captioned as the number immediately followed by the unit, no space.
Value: 3.5kg
